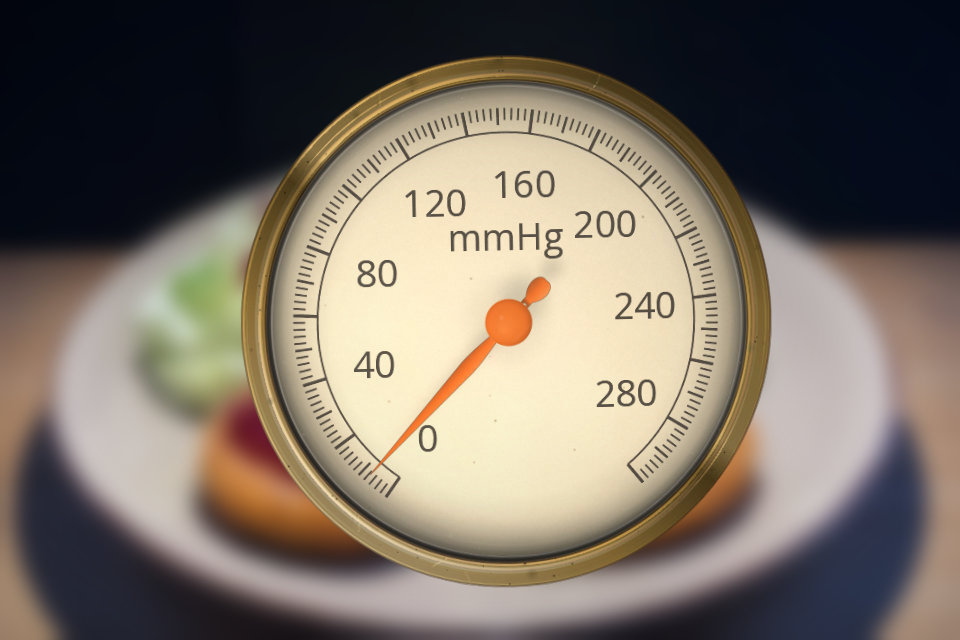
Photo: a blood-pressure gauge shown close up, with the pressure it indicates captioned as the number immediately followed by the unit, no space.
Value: 8mmHg
